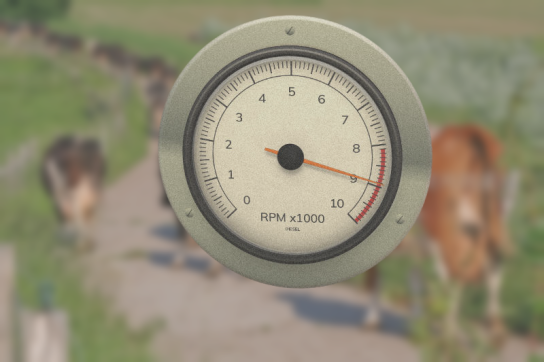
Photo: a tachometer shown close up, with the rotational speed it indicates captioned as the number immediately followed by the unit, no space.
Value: 8900rpm
